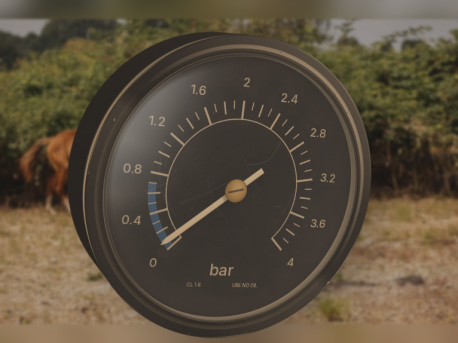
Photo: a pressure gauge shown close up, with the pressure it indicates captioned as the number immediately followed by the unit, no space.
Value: 0.1bar
